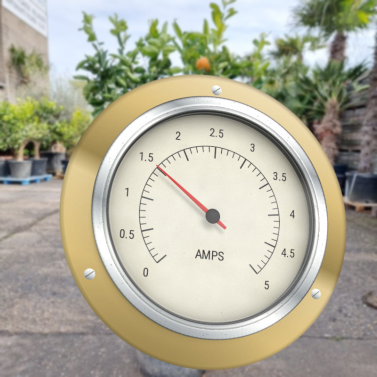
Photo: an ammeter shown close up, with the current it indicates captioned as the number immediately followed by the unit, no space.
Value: 1.5A
